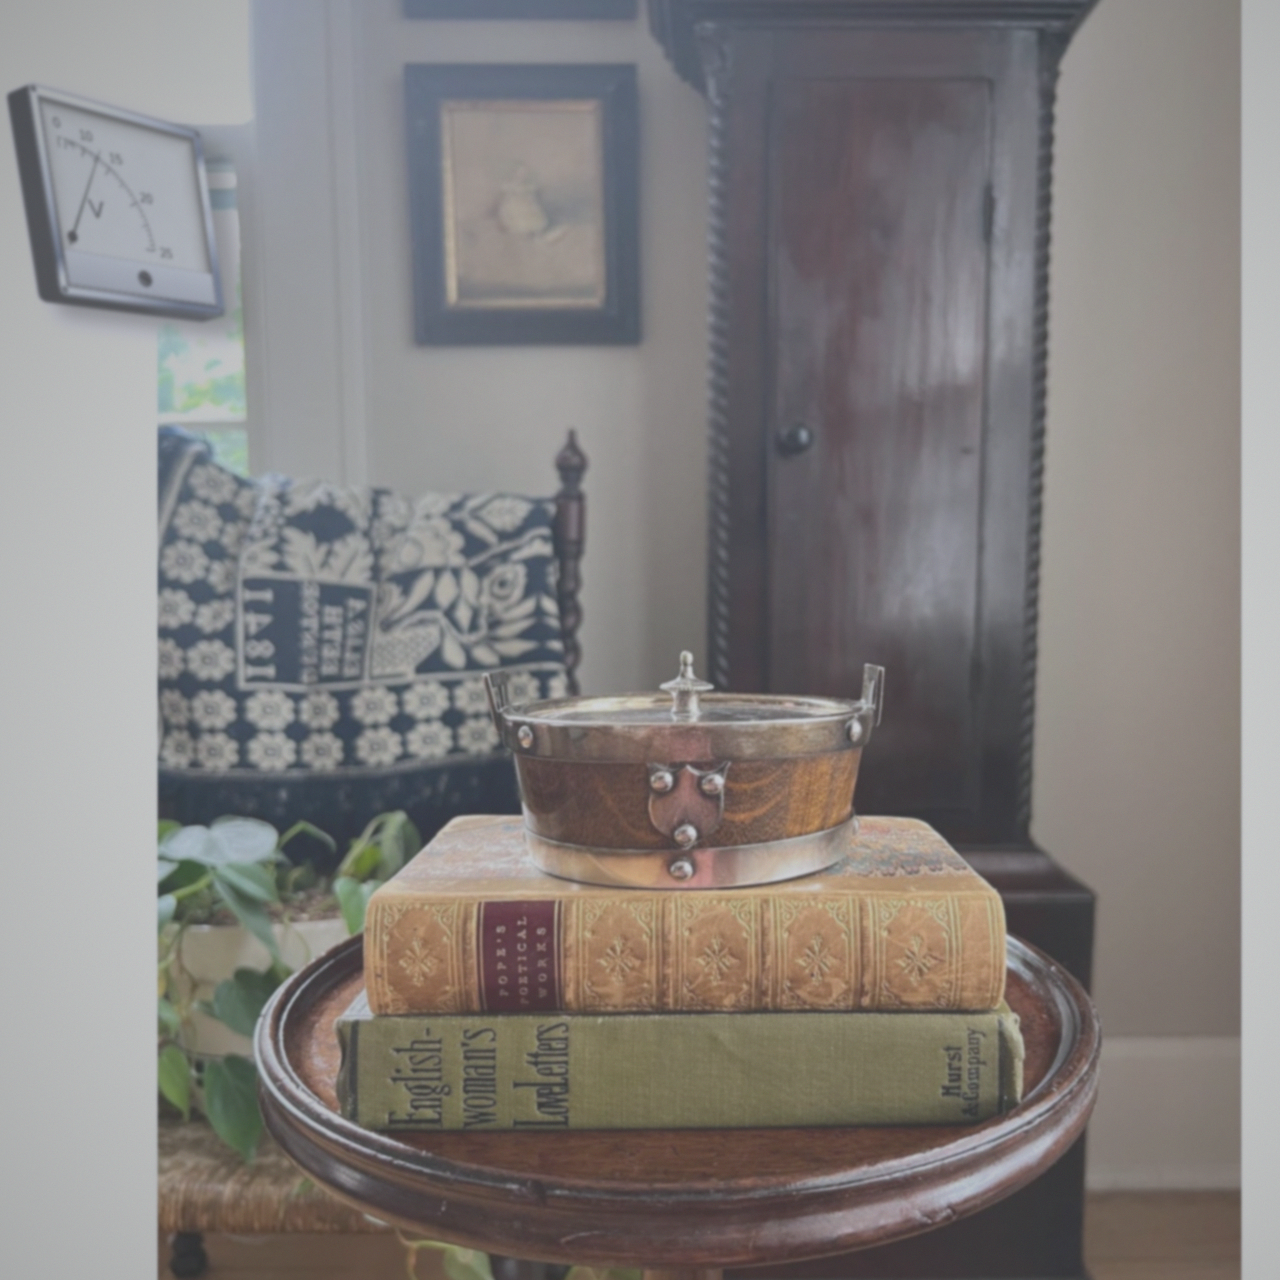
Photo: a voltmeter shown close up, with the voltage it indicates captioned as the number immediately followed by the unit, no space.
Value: 12.5V
